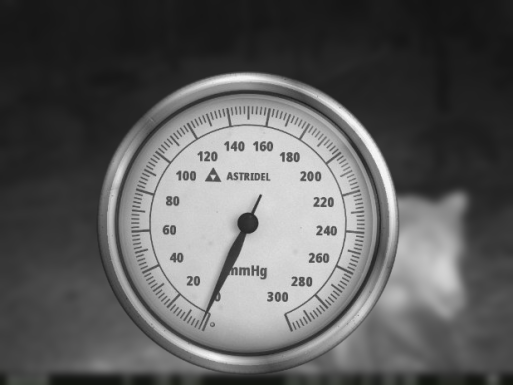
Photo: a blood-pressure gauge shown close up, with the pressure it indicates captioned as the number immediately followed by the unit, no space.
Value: 2mmHg
